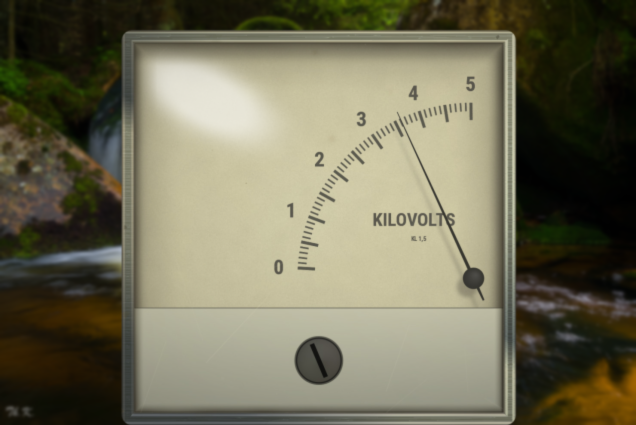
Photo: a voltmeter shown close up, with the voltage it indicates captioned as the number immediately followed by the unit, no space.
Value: 3.6kV
